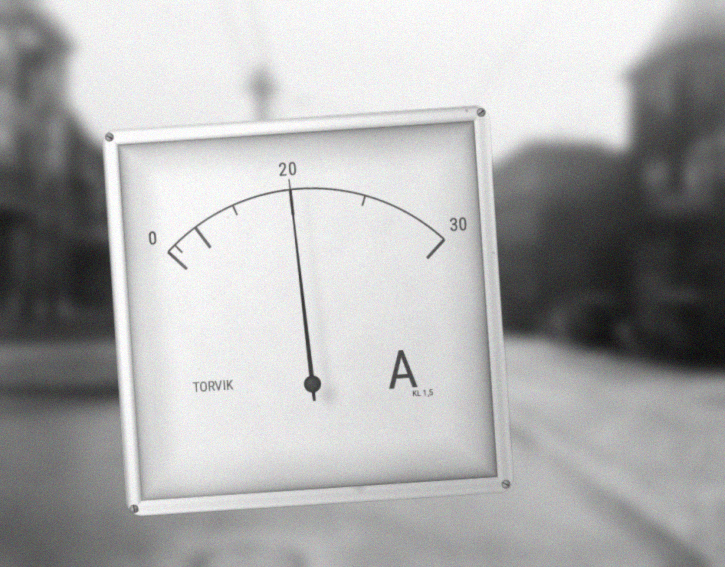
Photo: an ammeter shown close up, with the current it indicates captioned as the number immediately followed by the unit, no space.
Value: 20A
